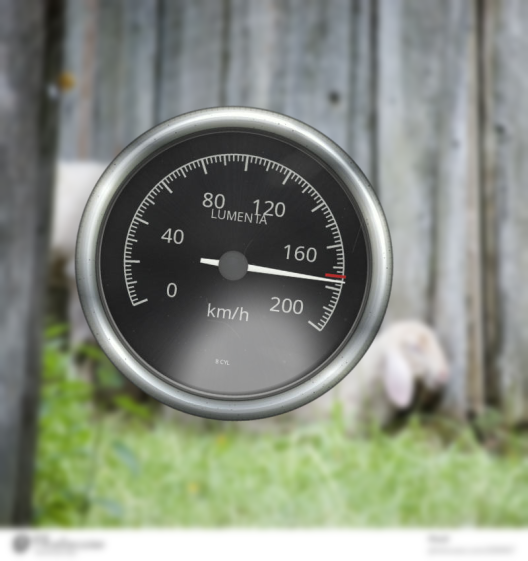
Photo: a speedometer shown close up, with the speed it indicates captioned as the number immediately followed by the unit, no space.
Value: 176km/h
